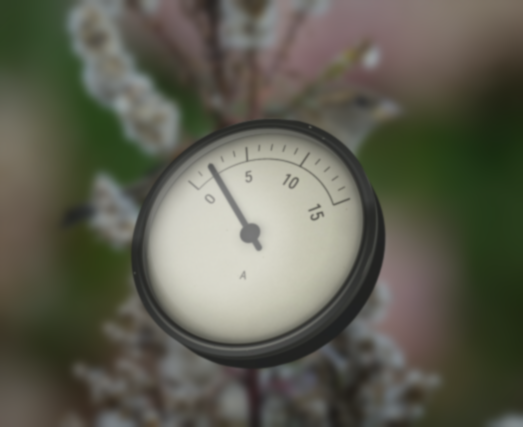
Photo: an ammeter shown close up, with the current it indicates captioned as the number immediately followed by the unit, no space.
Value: 2A
